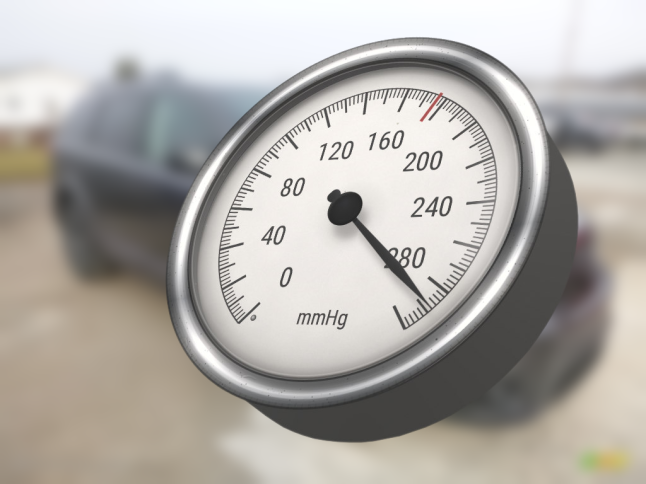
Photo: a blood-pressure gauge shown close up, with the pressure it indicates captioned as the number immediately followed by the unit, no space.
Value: 288mmHg
